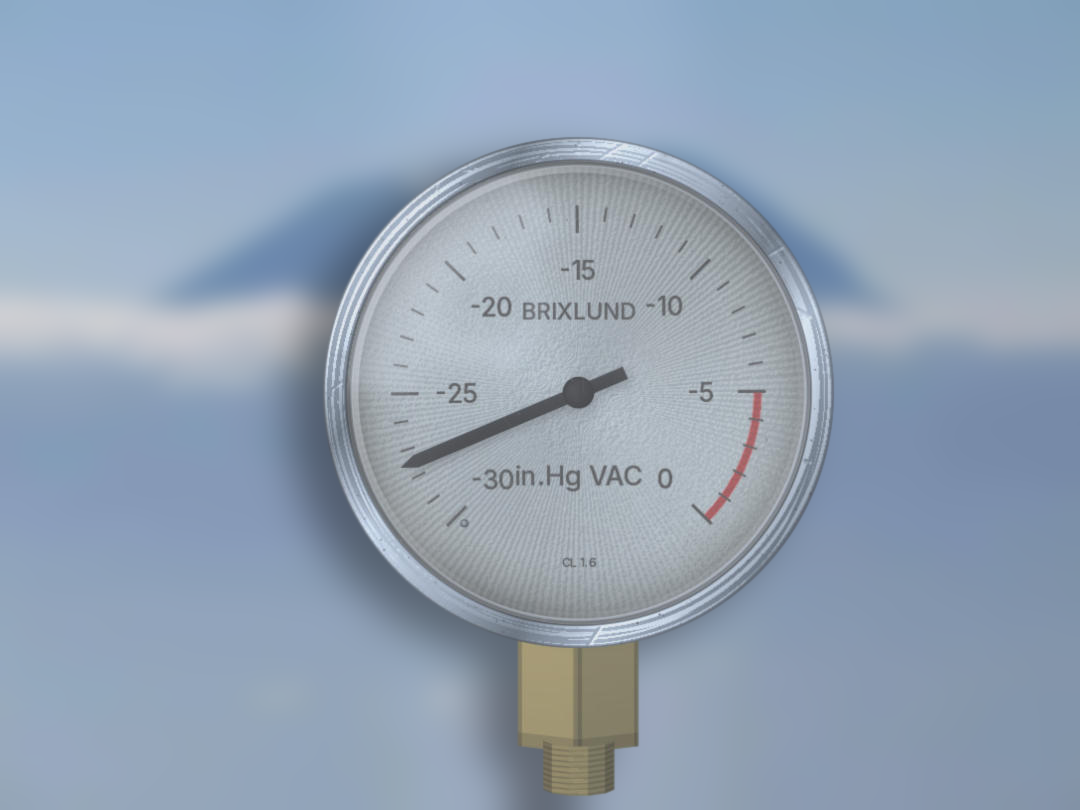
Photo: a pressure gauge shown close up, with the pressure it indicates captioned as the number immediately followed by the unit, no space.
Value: -27.5inHg
